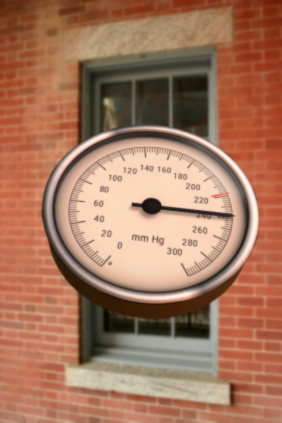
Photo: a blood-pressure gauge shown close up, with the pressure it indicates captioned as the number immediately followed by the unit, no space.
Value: 240mmHg
